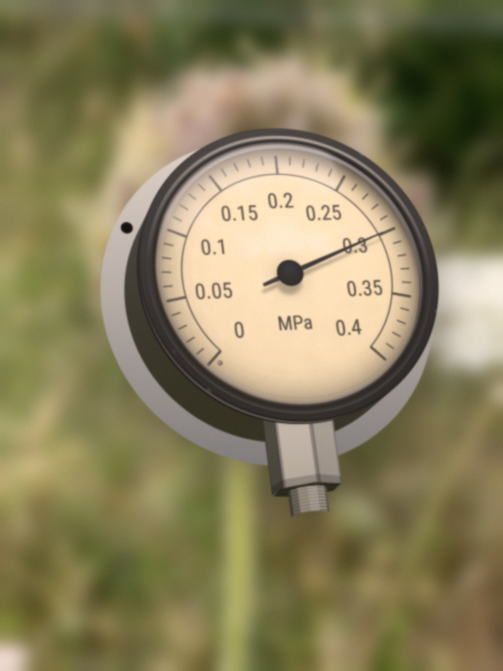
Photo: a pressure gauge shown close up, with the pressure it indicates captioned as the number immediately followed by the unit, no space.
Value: 0.3MPa
